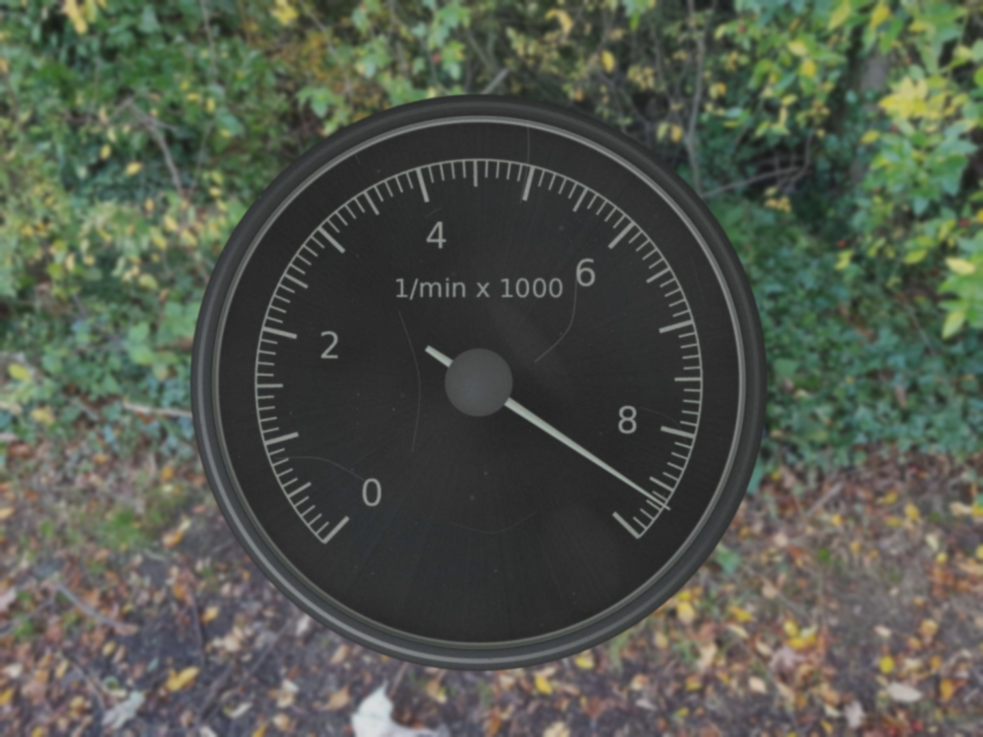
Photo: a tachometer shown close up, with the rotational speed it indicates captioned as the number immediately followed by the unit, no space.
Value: 8650rpm
